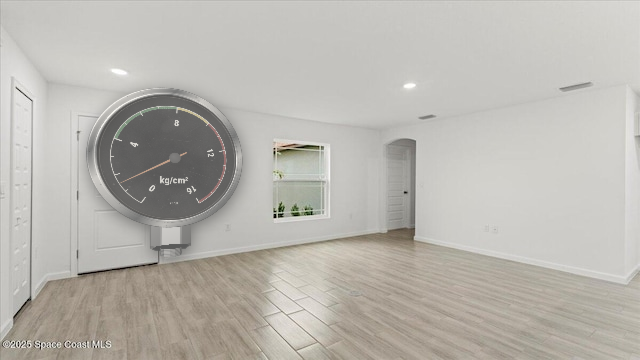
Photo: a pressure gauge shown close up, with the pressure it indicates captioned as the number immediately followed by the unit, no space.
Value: 1.5kg/cm²
